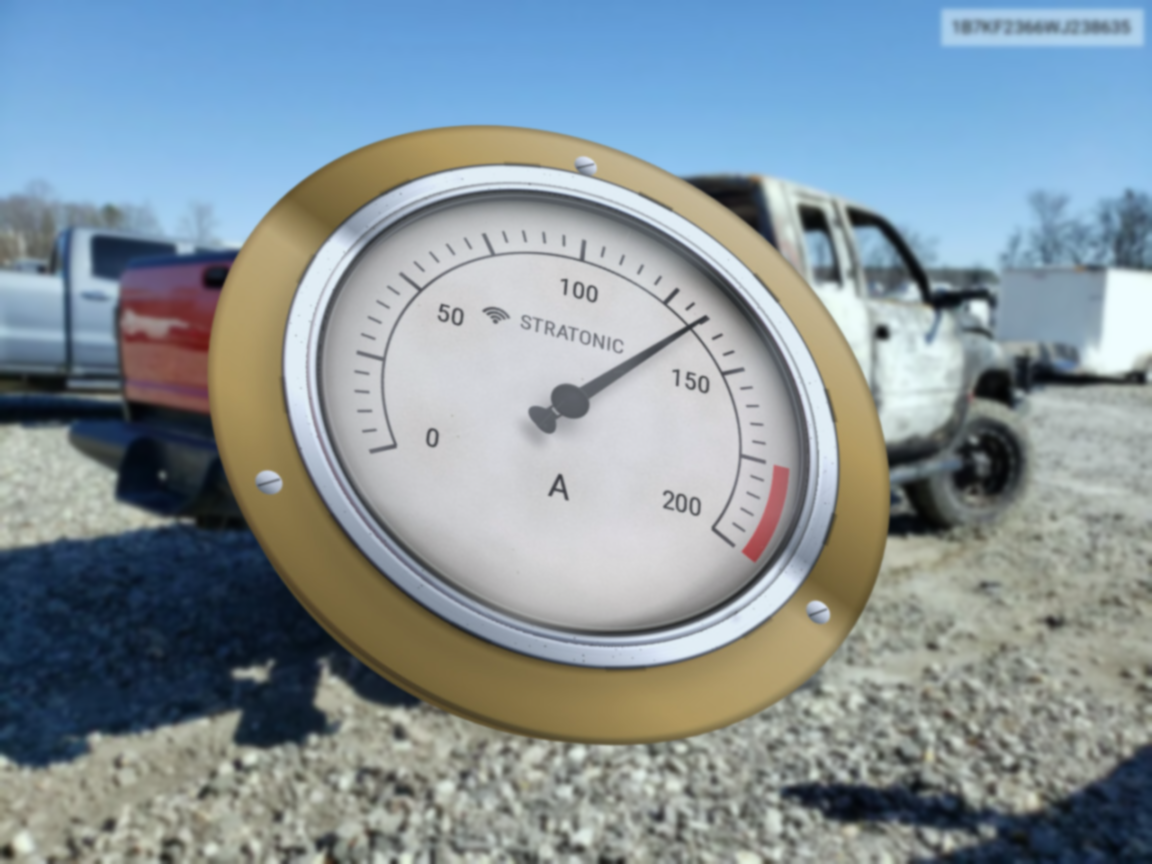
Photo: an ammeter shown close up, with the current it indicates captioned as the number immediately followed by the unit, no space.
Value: 135A
